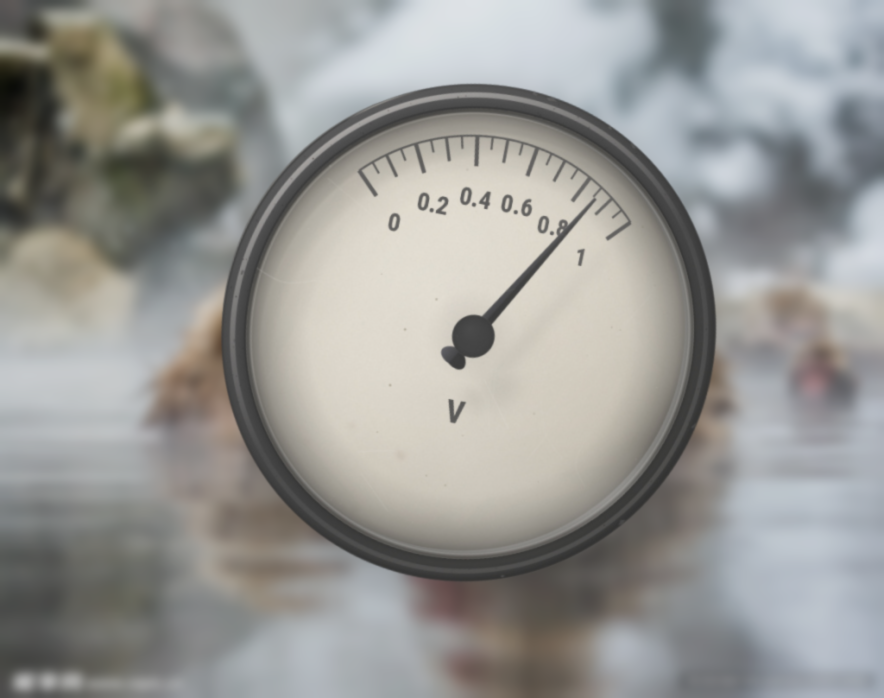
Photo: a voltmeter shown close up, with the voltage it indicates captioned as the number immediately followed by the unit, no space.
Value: 0.85V
